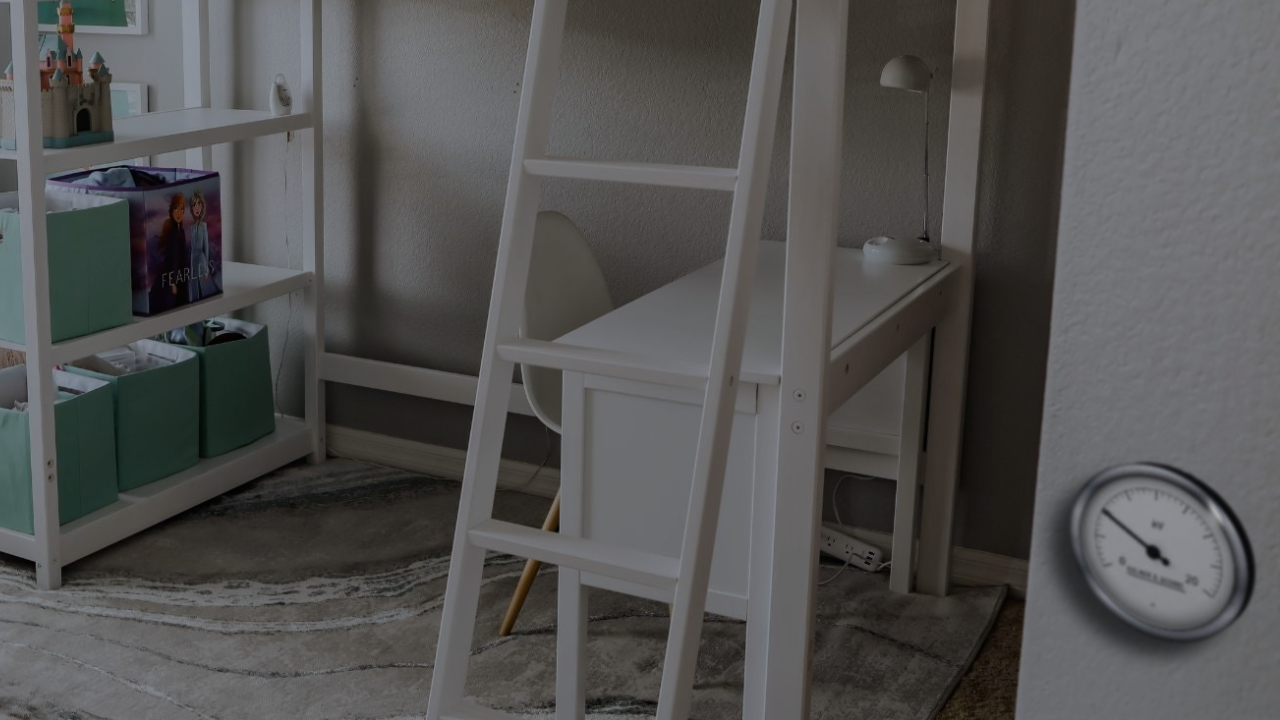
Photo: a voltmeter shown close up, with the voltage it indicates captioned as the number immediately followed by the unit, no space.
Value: 5kV
